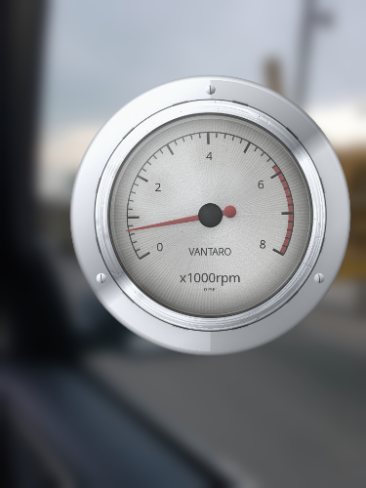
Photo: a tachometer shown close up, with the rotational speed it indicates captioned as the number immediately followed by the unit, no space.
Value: 700rpm
